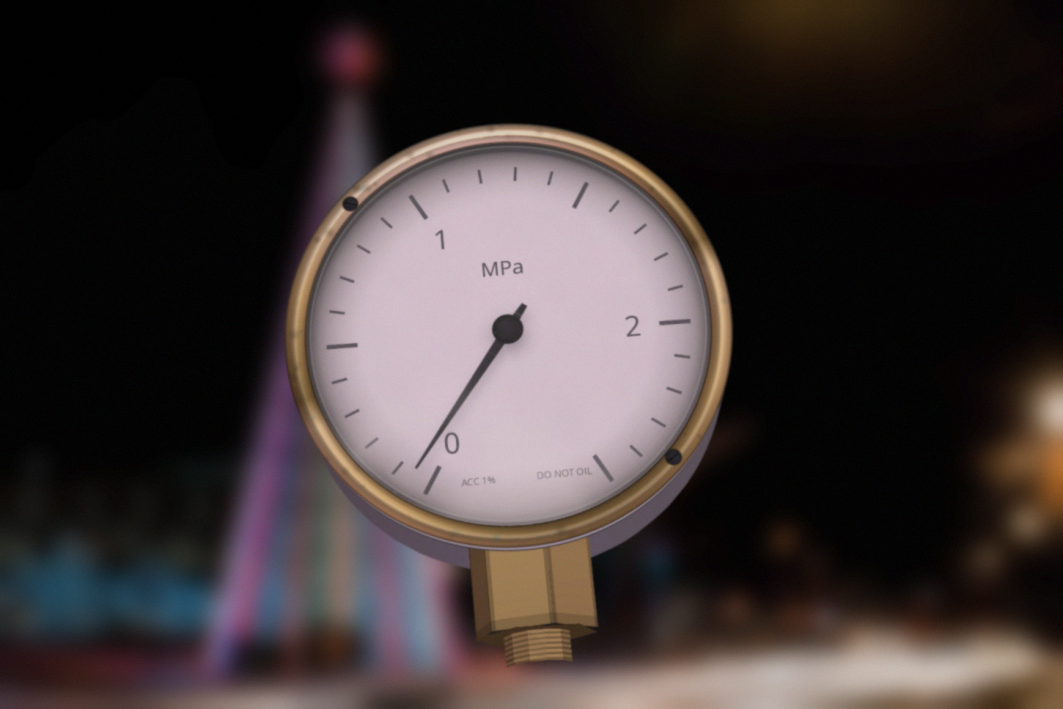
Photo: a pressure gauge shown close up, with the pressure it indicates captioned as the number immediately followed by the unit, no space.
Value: 0.05MPa
